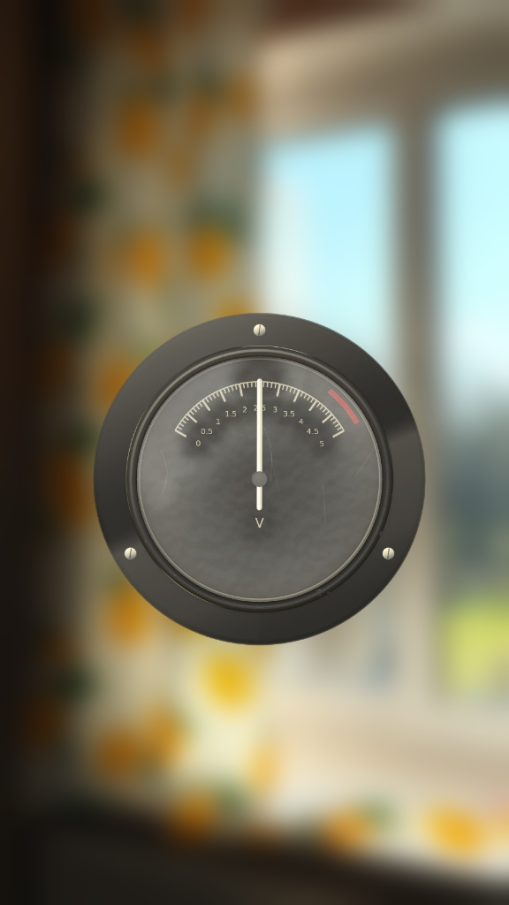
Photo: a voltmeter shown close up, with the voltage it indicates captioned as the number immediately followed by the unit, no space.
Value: 2.5V
